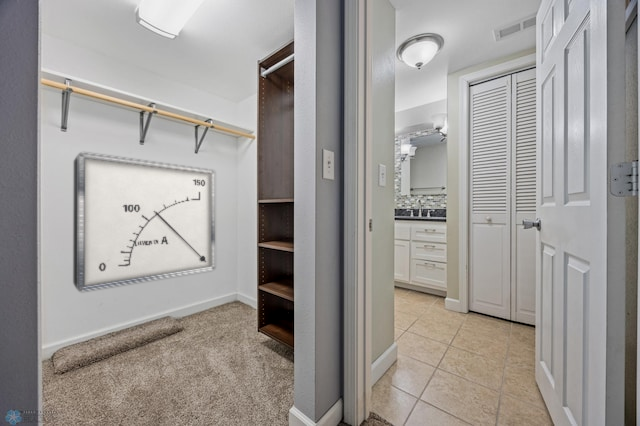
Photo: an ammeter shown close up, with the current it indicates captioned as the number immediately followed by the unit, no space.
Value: 110A
